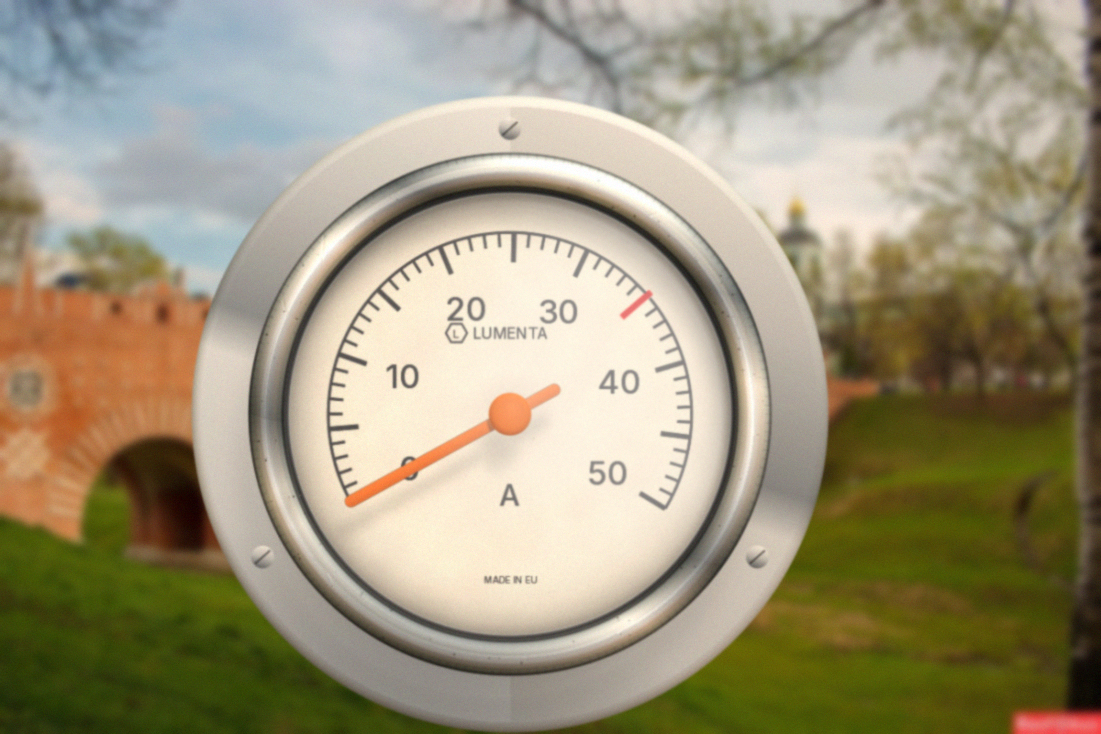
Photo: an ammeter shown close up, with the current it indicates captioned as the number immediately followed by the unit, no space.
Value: 0A
